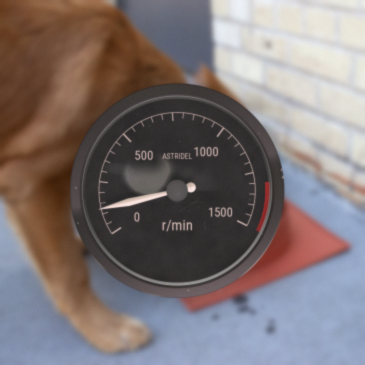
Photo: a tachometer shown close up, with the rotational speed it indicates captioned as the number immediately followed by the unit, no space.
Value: 125rpm
